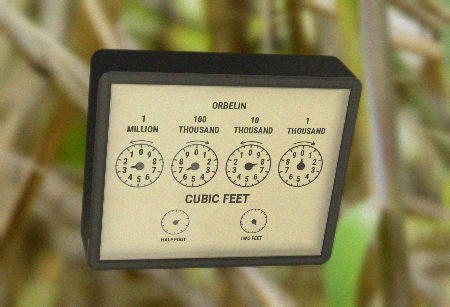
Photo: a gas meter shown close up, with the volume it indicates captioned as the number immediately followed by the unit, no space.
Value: 268000ft³
